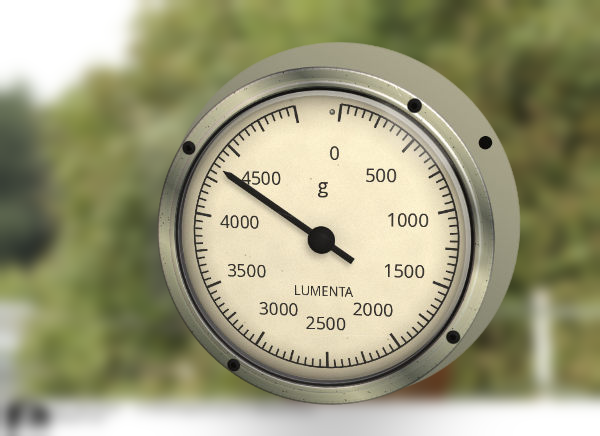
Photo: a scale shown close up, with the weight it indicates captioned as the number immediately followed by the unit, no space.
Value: 4350g
